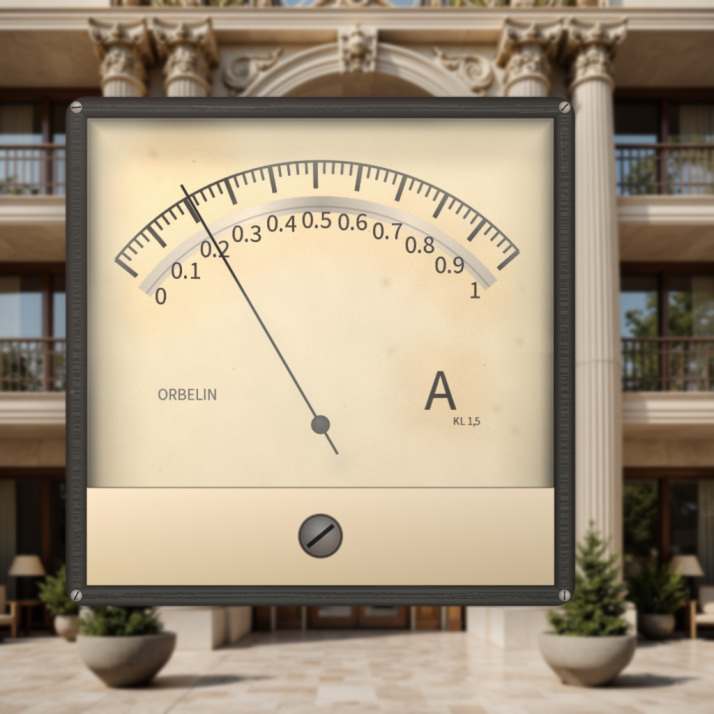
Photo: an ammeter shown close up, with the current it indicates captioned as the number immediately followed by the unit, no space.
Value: 0.21A
